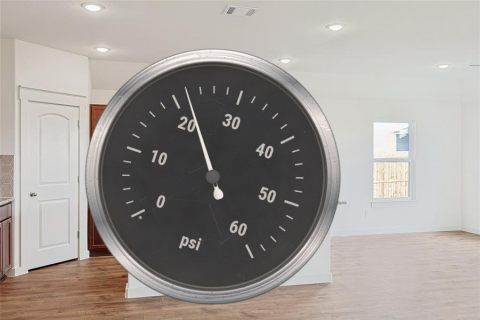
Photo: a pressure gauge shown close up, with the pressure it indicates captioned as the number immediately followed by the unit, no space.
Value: 22psi
